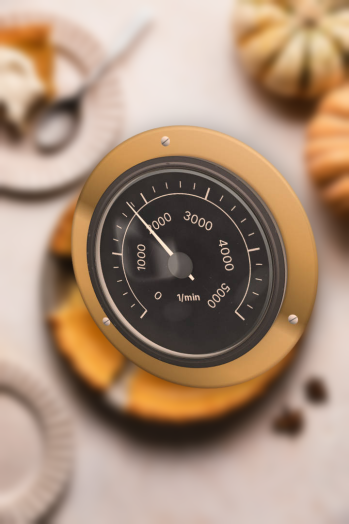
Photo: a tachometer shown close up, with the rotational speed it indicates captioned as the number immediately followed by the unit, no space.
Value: 1800rpm
